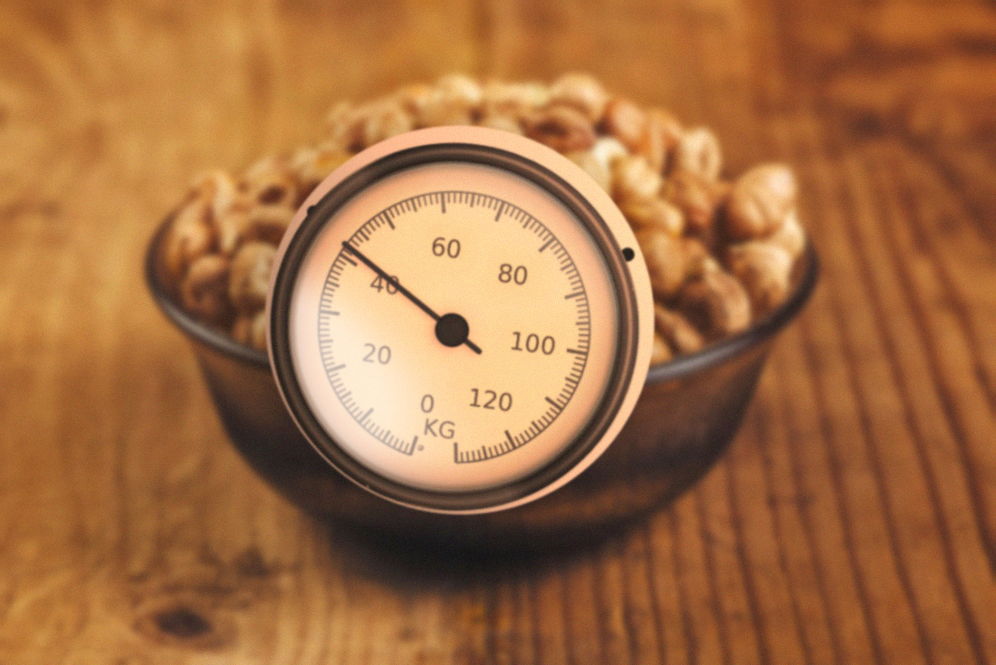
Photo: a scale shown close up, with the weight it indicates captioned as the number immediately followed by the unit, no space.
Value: 42kg
